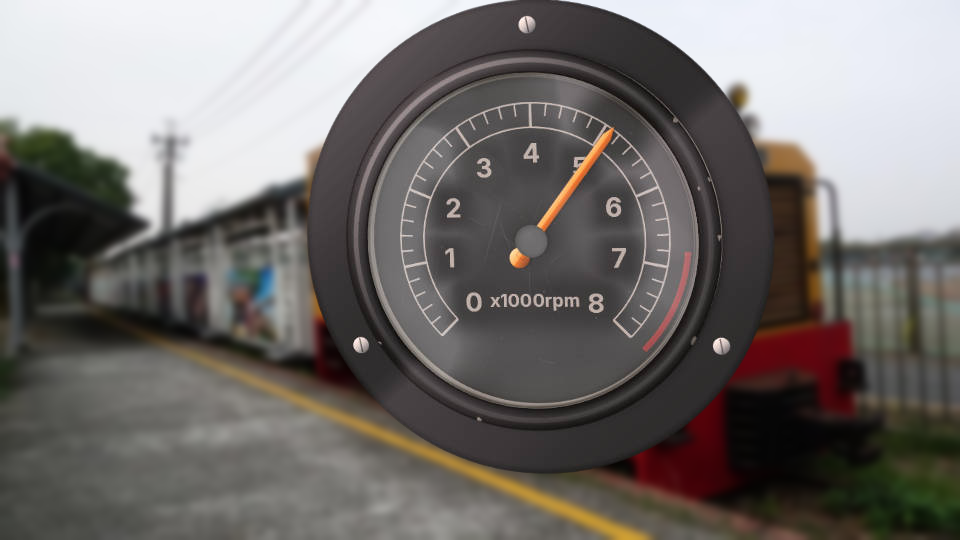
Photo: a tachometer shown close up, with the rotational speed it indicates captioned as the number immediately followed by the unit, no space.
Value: 5100rpm
